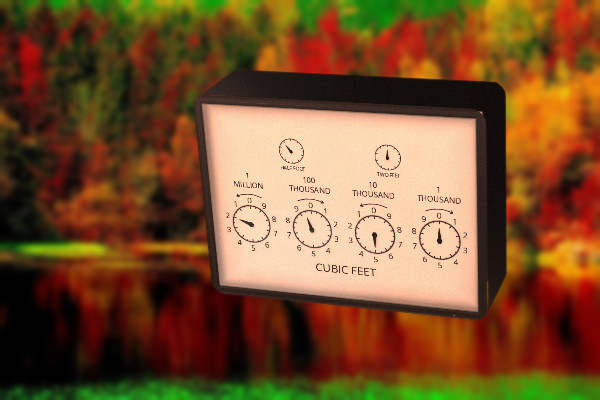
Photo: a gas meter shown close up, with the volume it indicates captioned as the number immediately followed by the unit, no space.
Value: 195000ft³
